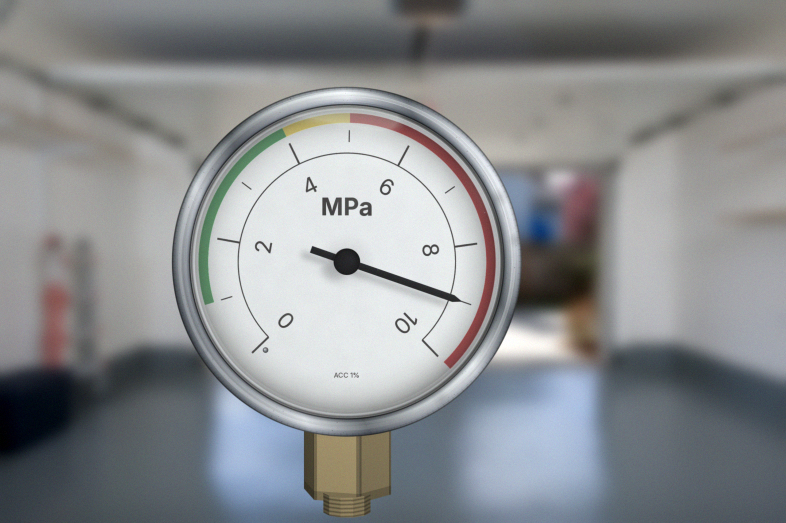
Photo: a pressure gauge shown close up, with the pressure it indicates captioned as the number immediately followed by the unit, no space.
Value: 9MPa
